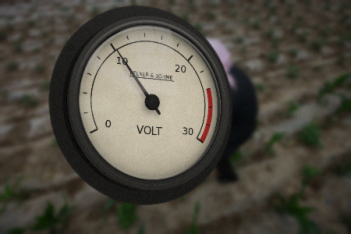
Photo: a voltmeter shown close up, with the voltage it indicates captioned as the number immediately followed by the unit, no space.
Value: 10V
